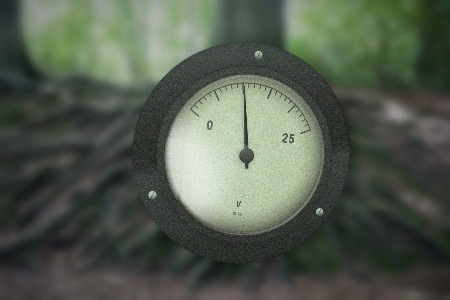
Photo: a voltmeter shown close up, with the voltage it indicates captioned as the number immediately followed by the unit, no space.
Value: 10V
